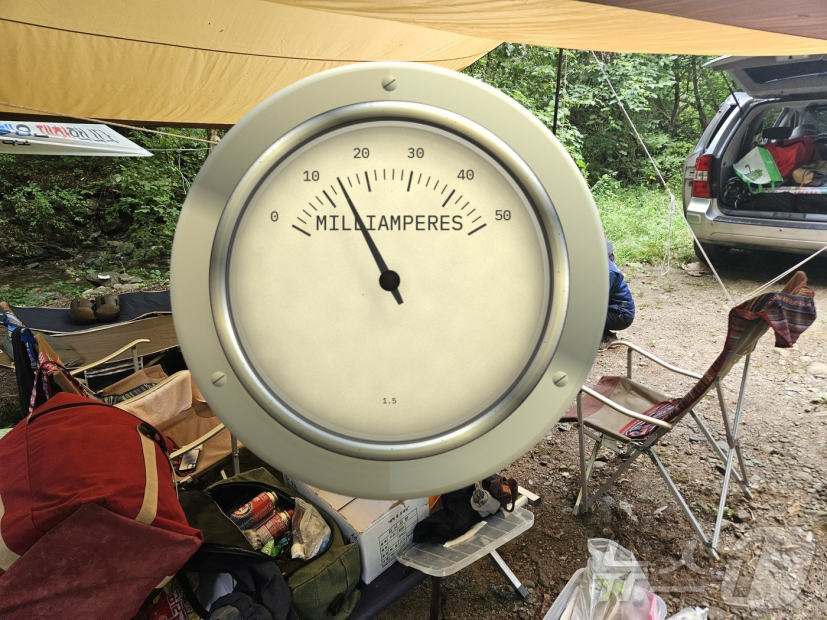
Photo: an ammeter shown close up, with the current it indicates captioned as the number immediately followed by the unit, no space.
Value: 14mA
